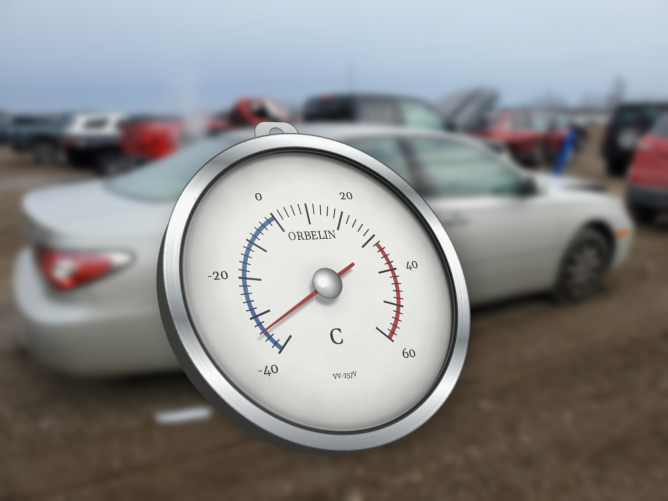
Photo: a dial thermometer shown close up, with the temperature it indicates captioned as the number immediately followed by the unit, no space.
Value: -34°C
